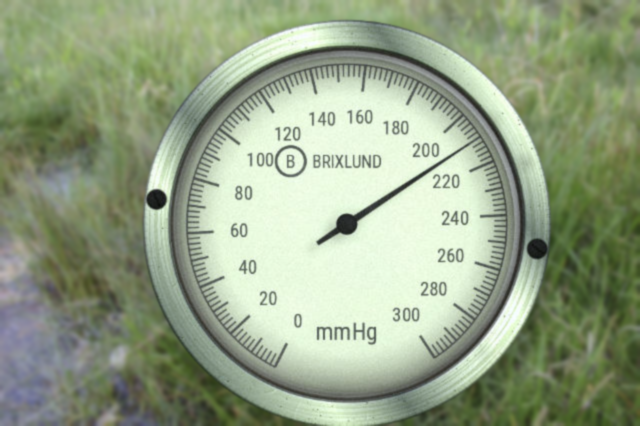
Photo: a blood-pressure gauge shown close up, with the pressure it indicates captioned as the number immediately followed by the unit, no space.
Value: 210mmHg
